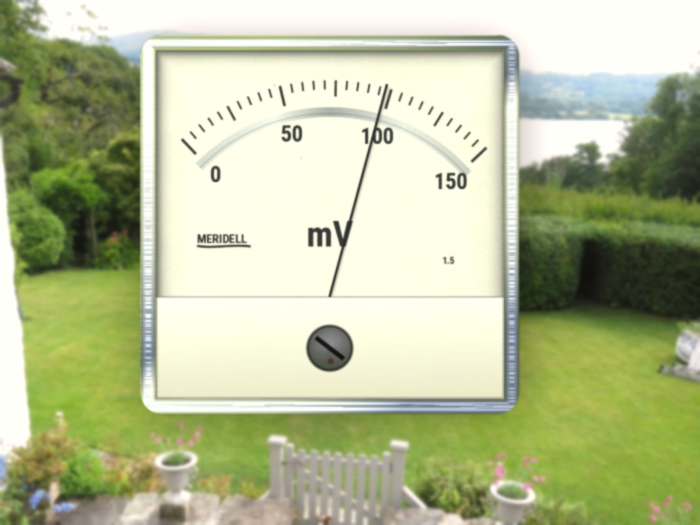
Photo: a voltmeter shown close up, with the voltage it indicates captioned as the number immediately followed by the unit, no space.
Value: 97.5mV
